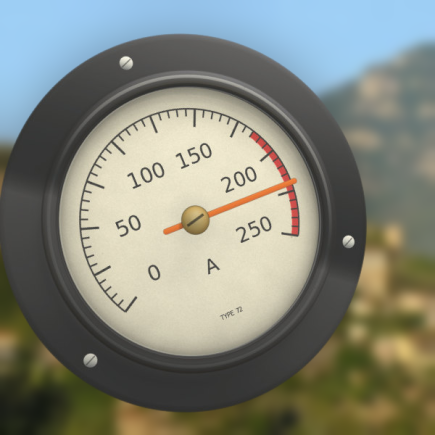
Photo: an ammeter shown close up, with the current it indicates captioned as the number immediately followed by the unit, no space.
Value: 220A
